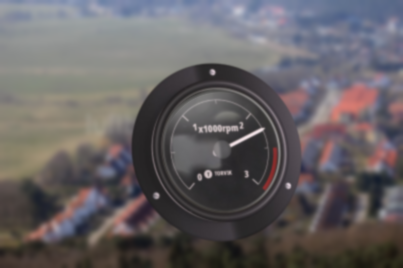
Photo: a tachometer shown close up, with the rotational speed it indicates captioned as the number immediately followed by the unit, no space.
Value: 2250rpm
